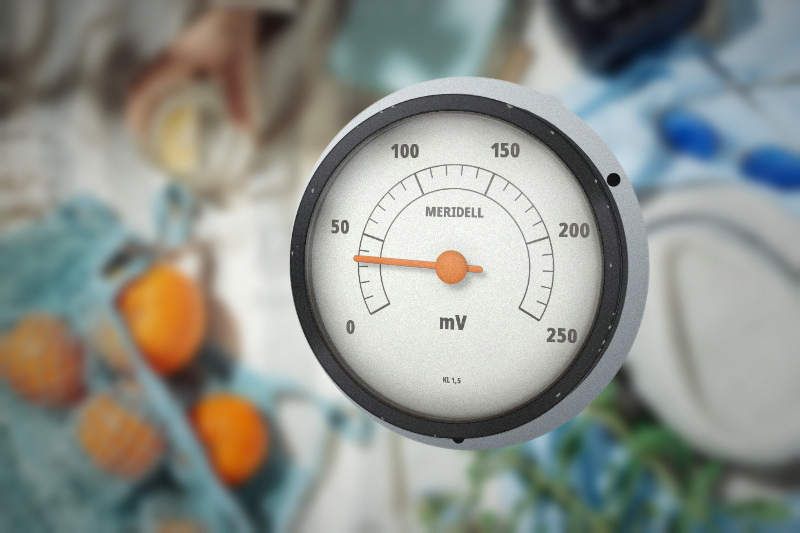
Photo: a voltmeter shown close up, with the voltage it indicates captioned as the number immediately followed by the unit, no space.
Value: 35mV
